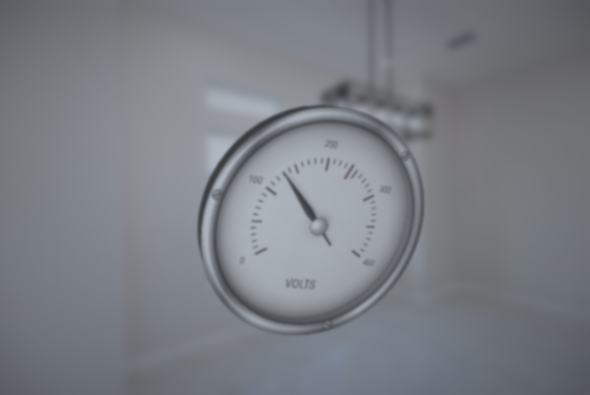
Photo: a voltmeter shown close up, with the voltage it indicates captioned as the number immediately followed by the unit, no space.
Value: 130V
